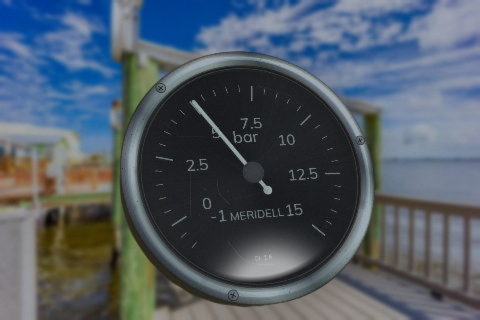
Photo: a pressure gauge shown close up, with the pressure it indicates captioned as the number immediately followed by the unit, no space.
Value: 5bar
